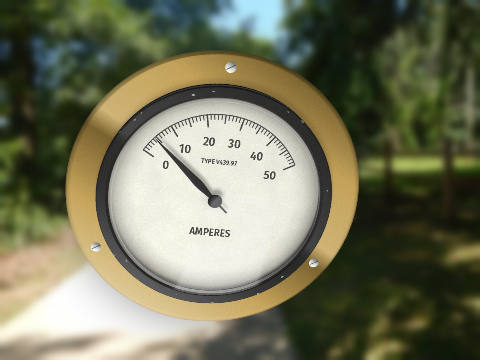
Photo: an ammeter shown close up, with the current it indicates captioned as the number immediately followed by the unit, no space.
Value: 5A
